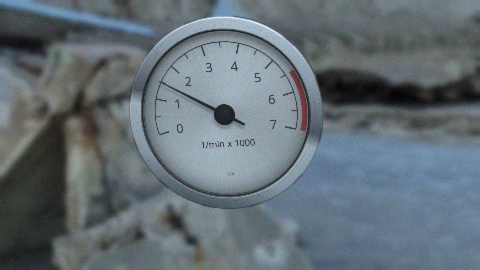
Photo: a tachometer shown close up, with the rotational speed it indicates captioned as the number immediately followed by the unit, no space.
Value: 1500rpm
